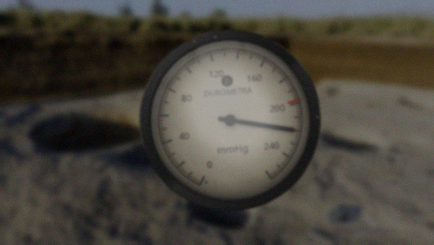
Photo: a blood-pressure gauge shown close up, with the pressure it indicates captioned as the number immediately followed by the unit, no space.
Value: 220mmHg
